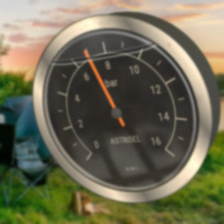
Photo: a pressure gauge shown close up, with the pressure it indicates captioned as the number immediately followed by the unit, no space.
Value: 7bar
